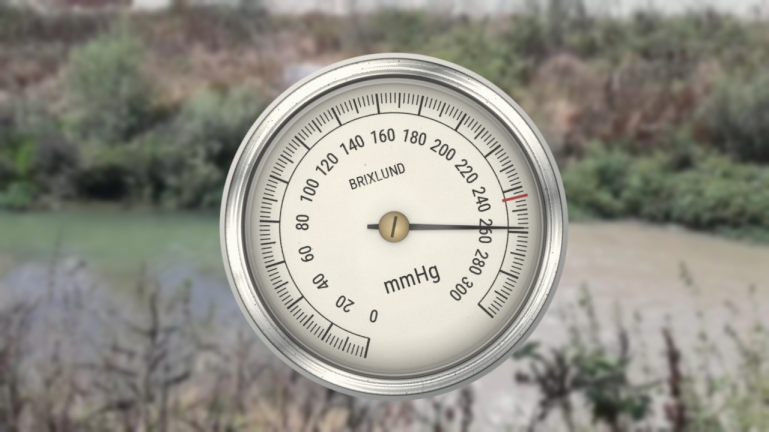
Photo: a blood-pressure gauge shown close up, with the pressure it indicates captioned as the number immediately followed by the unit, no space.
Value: 258mmHg
